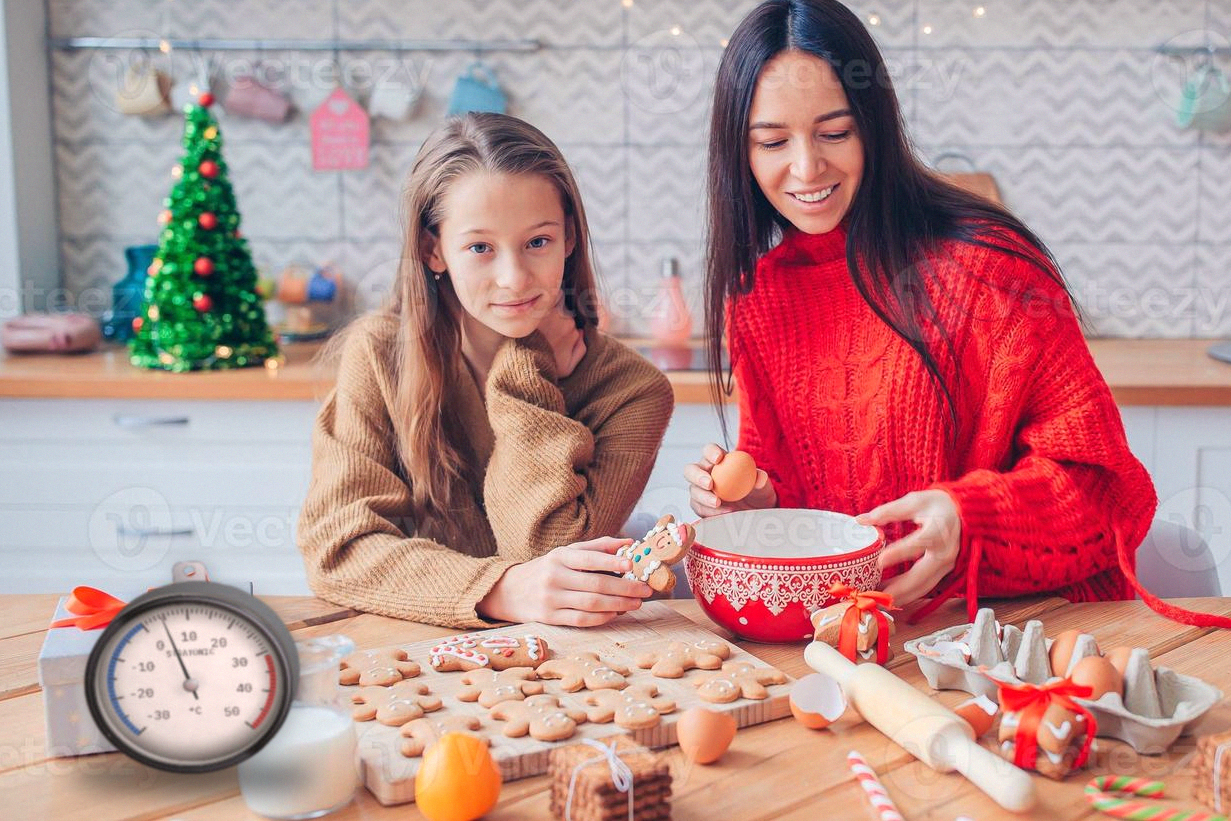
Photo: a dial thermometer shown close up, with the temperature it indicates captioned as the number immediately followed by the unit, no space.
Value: 5°C
